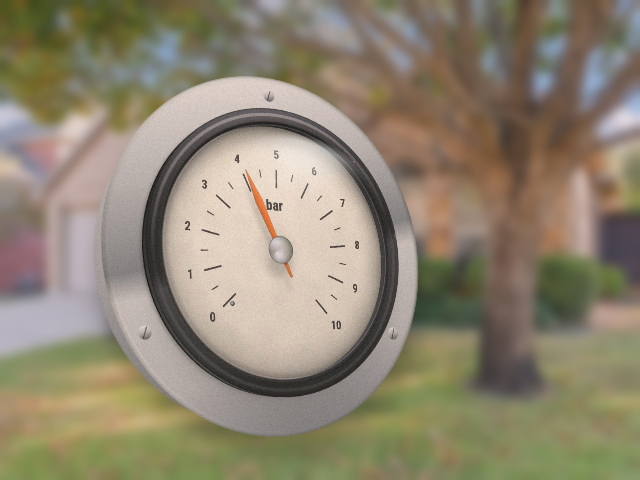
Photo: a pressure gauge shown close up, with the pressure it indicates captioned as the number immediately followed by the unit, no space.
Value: 4bar
